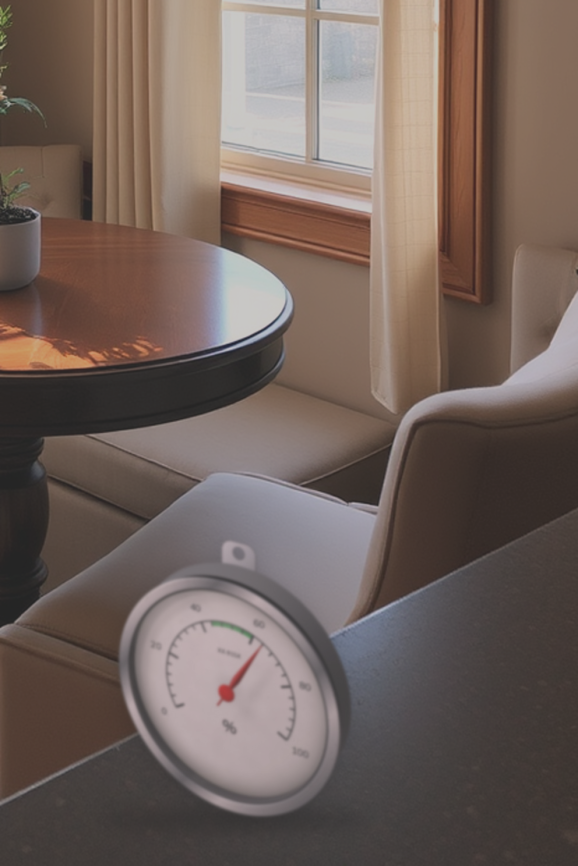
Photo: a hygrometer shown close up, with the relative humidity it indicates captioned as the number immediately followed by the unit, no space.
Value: 64%
